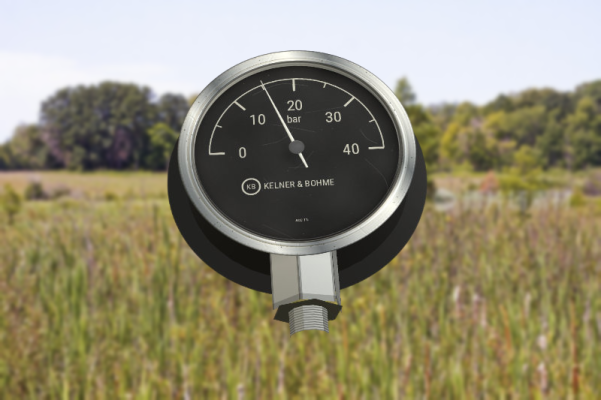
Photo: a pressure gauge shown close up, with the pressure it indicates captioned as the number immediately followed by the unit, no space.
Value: 15bar
